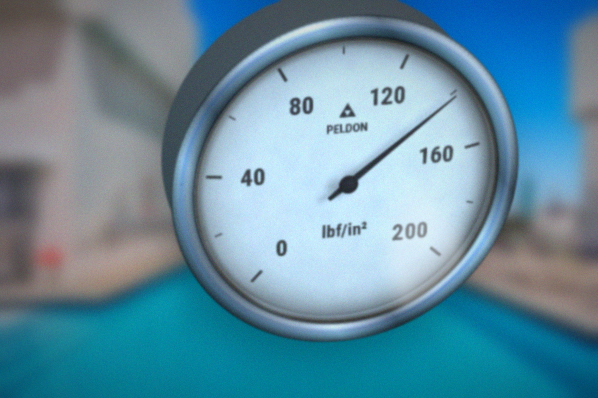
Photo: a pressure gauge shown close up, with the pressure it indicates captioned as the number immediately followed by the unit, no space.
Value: 140psi
